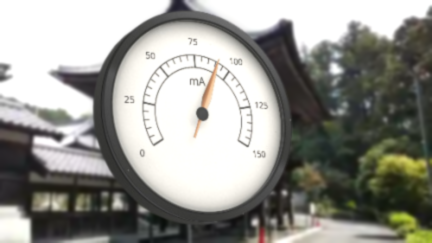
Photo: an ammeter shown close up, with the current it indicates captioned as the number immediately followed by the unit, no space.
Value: 90mA
